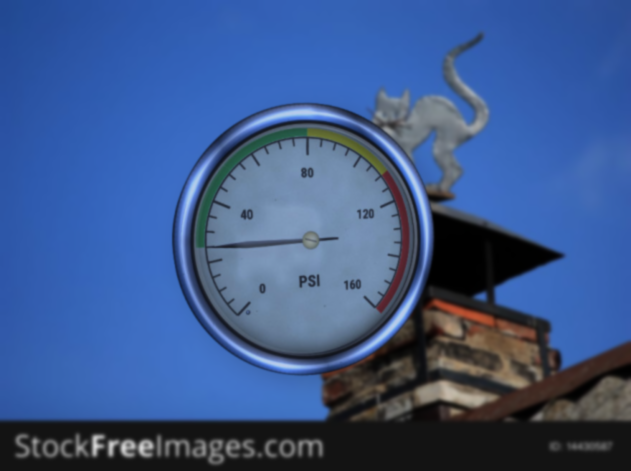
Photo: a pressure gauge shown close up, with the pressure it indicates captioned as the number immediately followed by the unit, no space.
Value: 25psi
